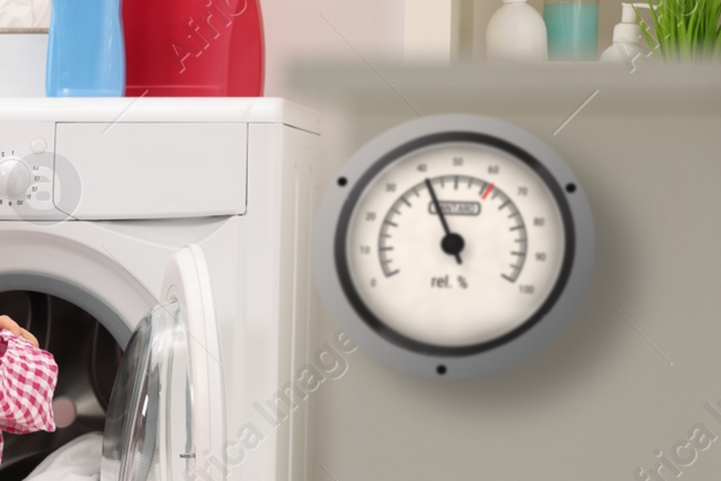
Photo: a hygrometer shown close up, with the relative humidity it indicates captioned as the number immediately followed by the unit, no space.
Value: 40%
